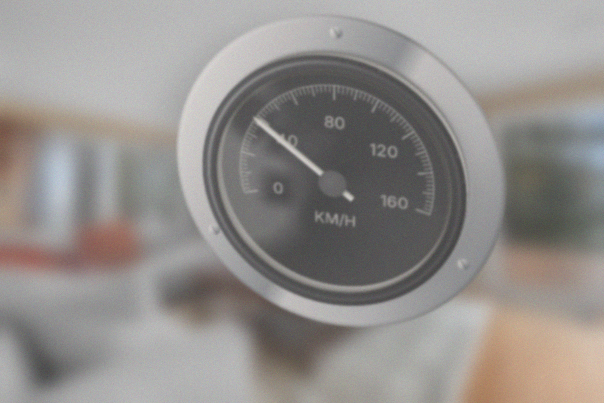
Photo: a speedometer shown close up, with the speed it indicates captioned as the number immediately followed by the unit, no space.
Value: 40km/h
